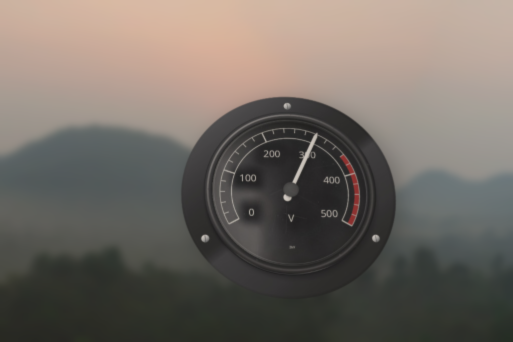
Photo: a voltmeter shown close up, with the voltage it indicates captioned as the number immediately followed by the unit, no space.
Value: 300V
